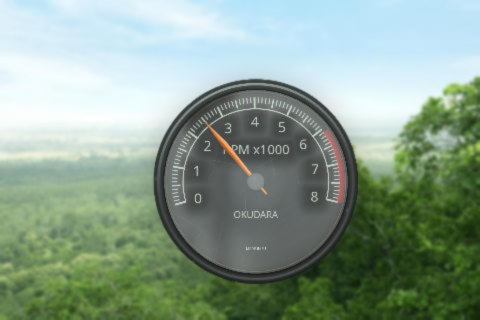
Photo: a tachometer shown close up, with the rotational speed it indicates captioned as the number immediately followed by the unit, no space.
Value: 2500rpm
